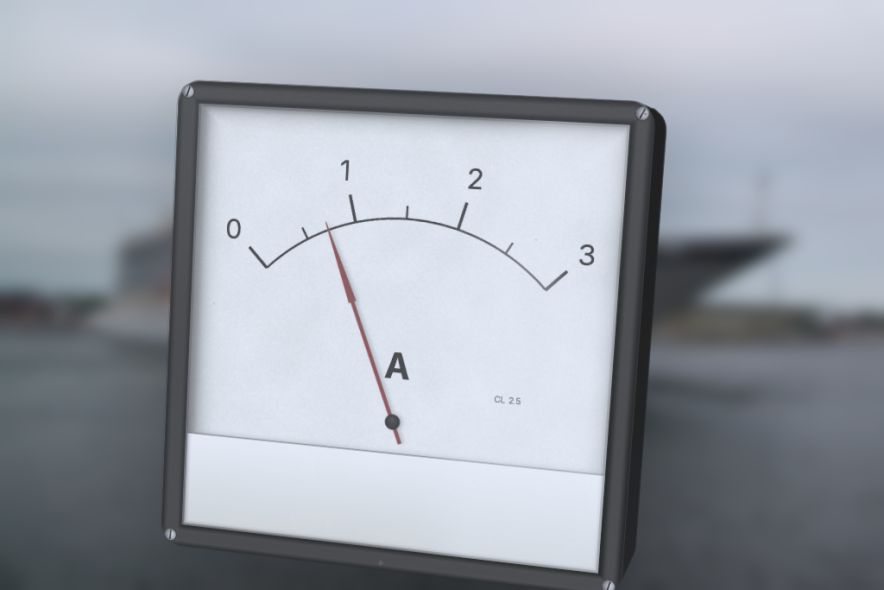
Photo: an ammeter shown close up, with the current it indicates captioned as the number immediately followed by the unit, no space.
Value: 0.75A
